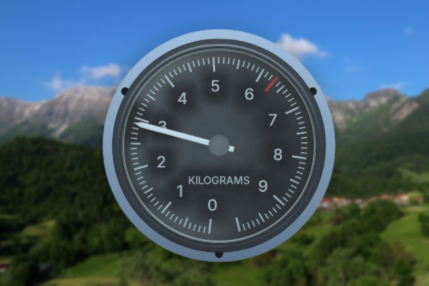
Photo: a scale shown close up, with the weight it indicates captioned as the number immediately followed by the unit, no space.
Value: 2.9kg
